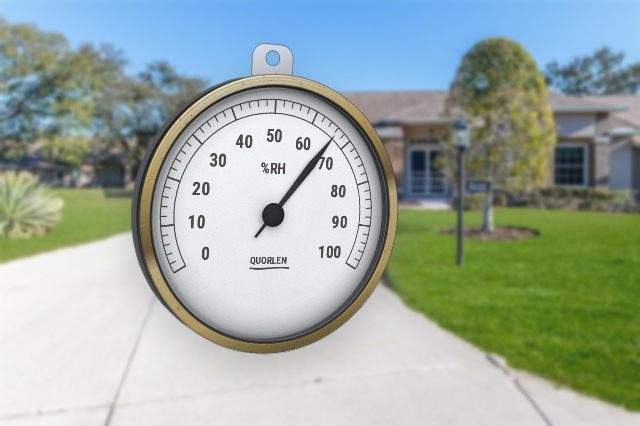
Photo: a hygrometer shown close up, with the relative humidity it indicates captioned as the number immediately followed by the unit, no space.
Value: 66%
